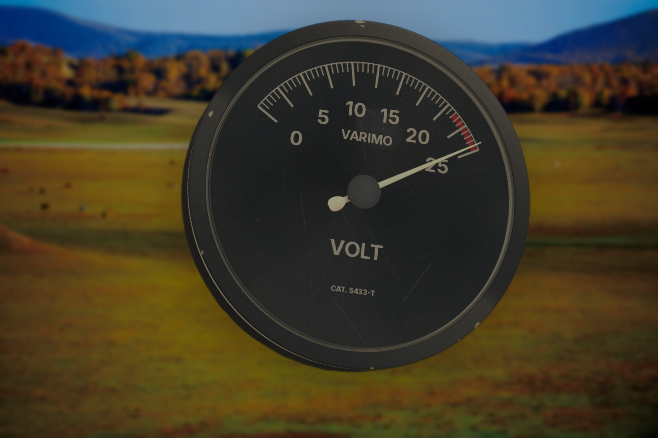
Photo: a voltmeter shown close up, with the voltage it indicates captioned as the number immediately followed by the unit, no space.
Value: 24.5V
